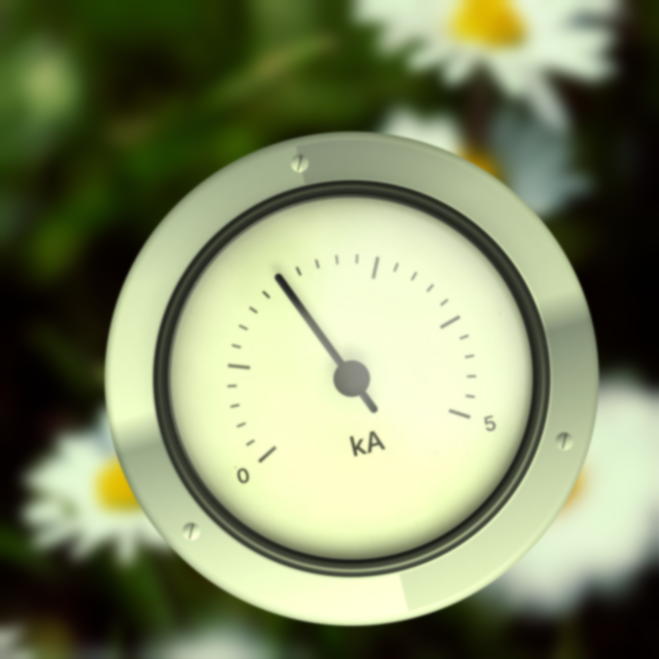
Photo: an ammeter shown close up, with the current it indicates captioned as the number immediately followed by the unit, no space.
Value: 2kA
